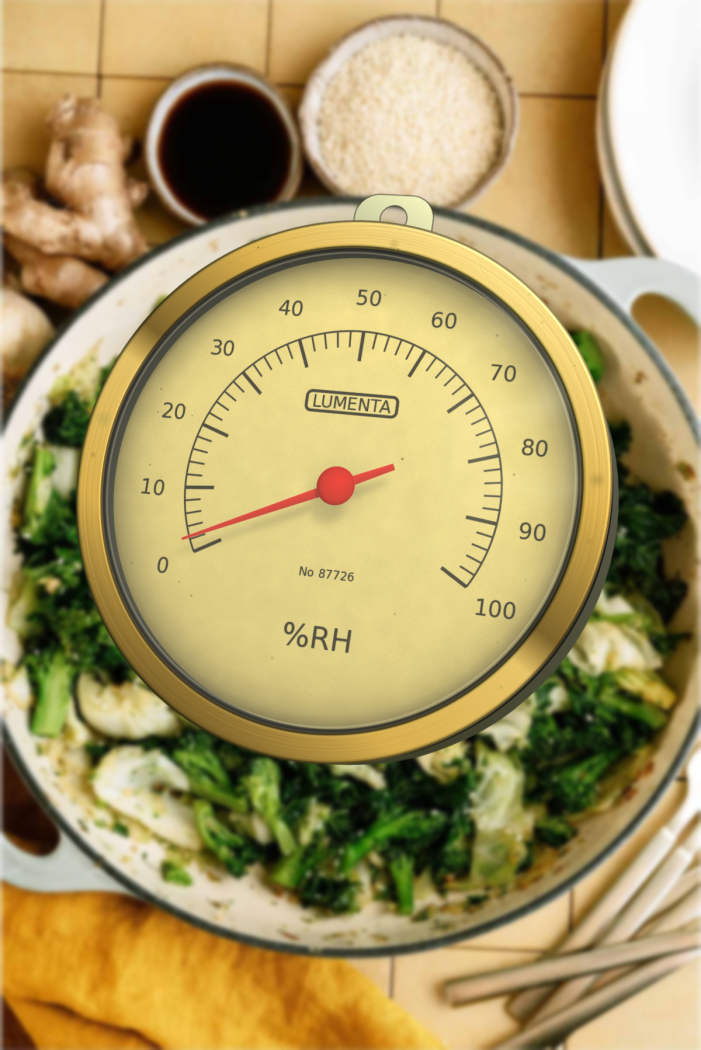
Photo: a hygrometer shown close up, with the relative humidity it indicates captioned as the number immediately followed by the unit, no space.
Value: 2%
